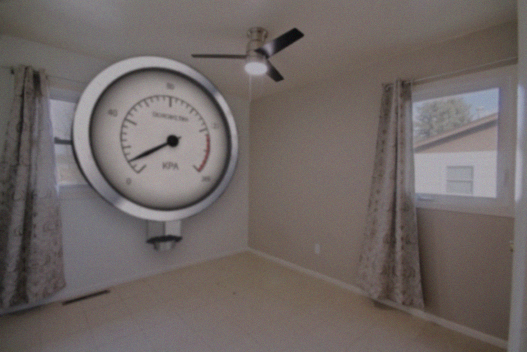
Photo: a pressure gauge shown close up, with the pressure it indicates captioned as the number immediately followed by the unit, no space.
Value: 10kPa
